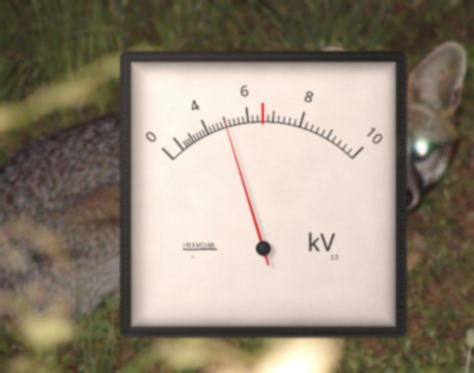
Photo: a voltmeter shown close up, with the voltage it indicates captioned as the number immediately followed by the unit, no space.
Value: 5kV
